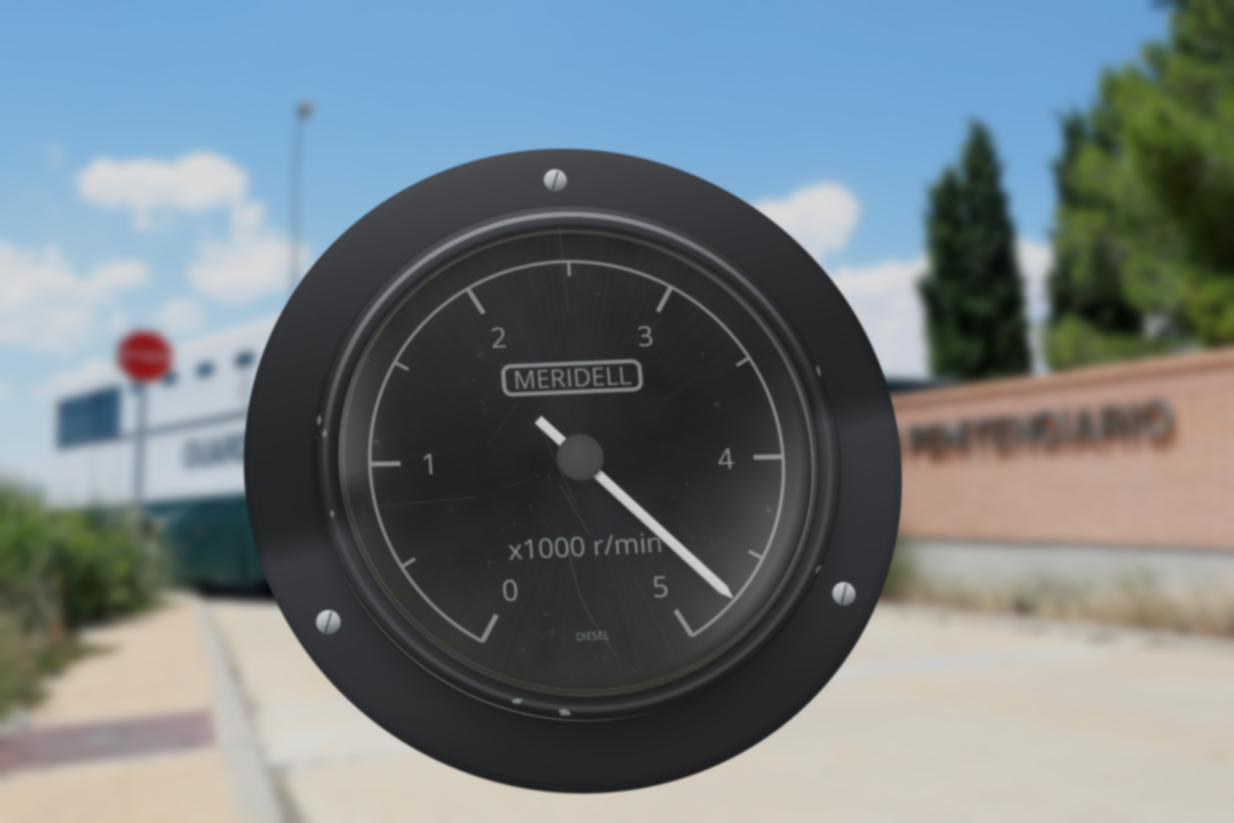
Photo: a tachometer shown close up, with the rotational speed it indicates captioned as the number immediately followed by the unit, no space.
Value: 4750rpm
